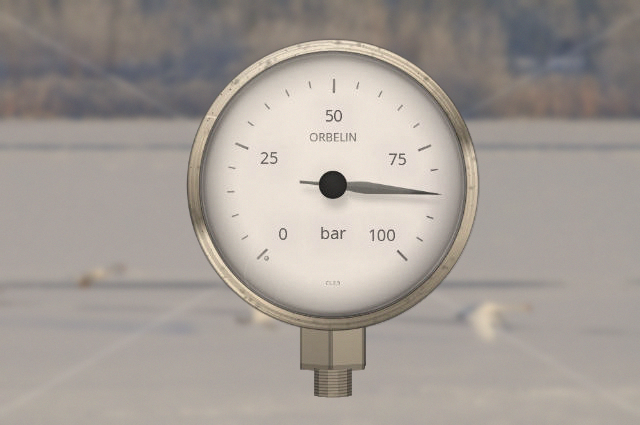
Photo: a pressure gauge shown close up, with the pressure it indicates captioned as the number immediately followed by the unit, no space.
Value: 85bar
